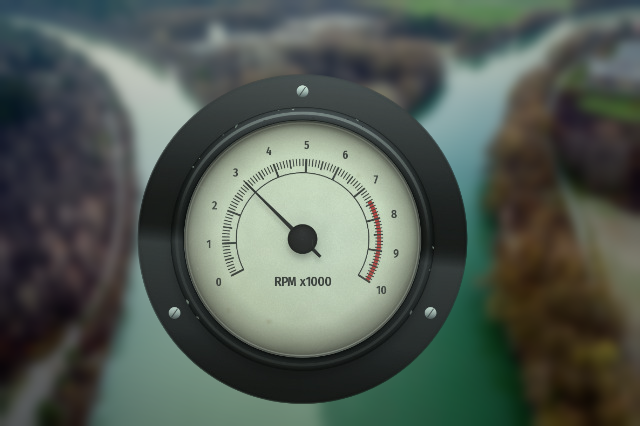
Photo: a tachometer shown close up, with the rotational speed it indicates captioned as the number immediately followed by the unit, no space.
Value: 3000rpm
